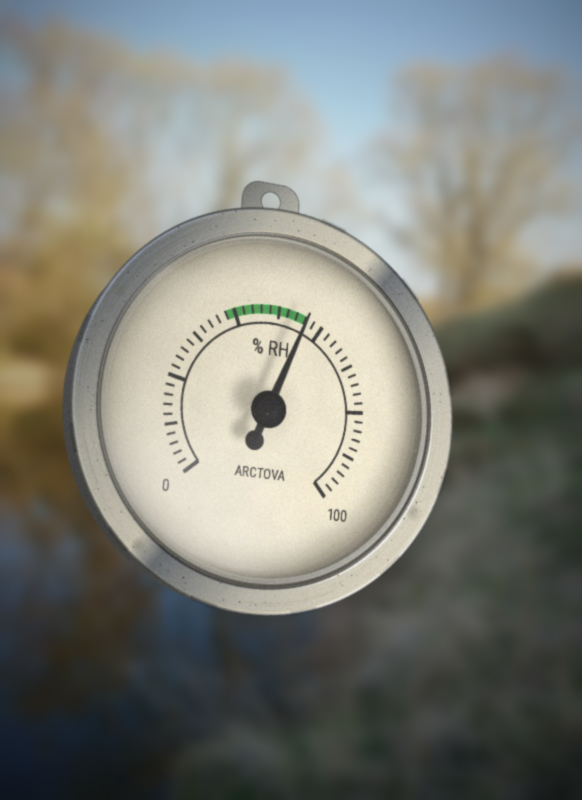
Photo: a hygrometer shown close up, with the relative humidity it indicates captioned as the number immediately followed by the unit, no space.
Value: 56%
